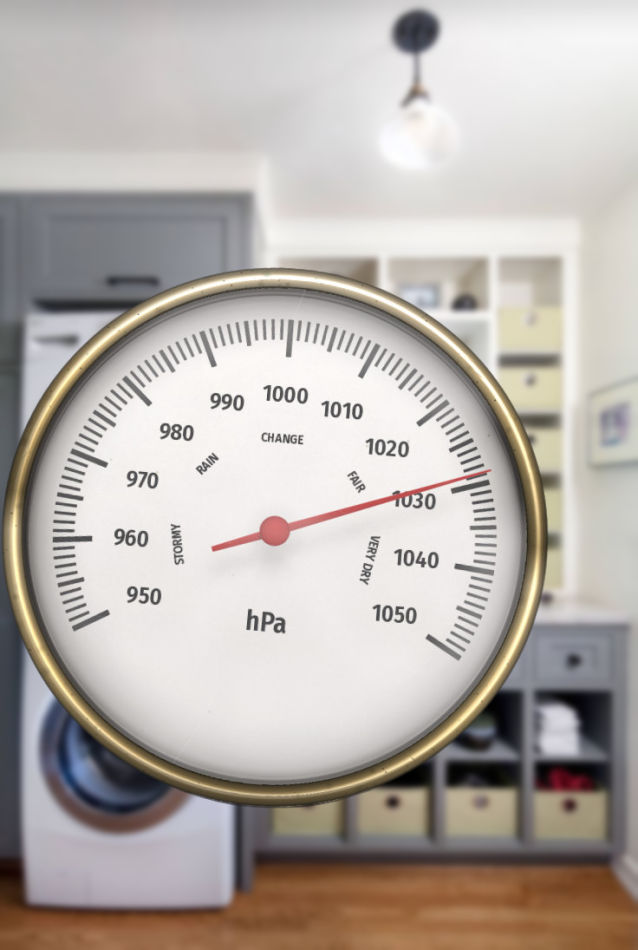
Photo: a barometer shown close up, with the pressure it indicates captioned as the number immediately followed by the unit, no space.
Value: 1029hPa
